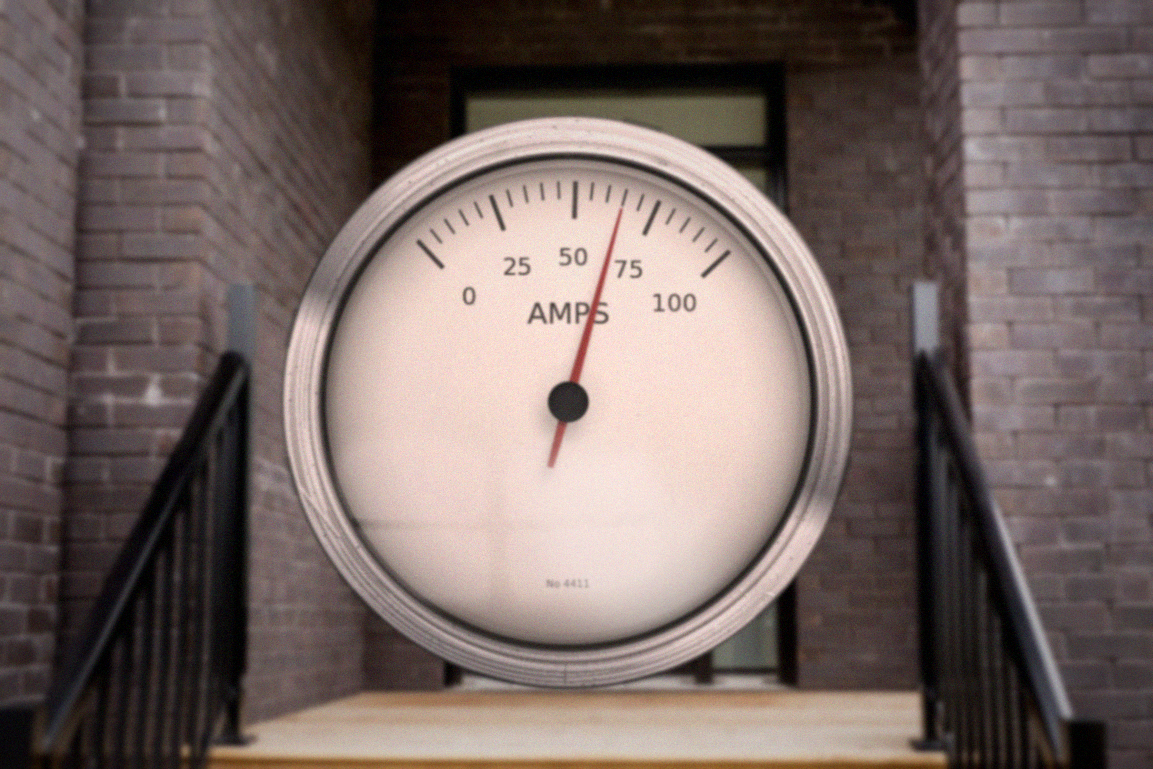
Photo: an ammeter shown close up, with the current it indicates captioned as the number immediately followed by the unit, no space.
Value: 65A
